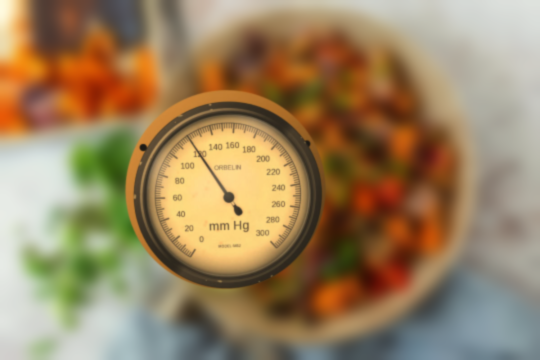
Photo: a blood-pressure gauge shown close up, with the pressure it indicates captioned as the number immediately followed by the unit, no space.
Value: 120mmHg
